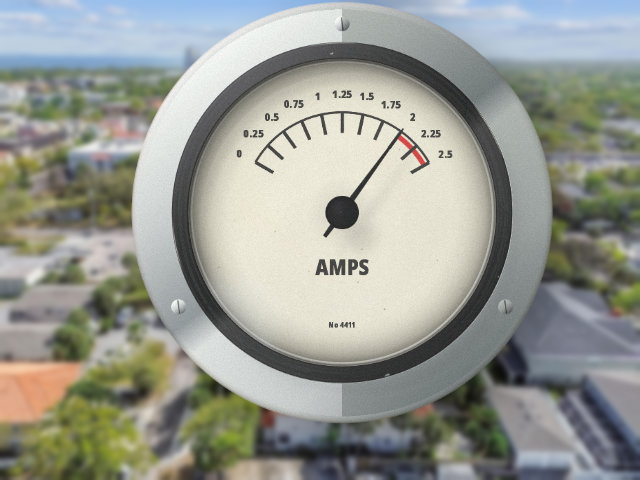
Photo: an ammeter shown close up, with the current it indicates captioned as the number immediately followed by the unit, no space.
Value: 2A
